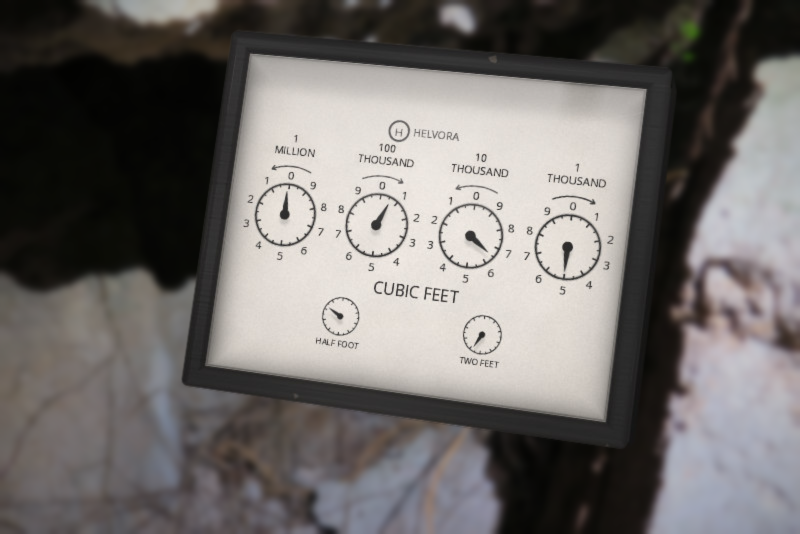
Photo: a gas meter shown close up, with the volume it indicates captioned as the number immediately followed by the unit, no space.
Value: 6500ft³
